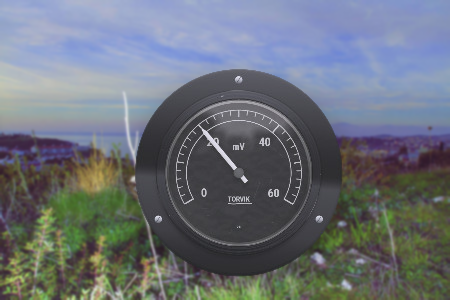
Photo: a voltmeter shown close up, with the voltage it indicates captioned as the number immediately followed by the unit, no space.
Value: 20mV
